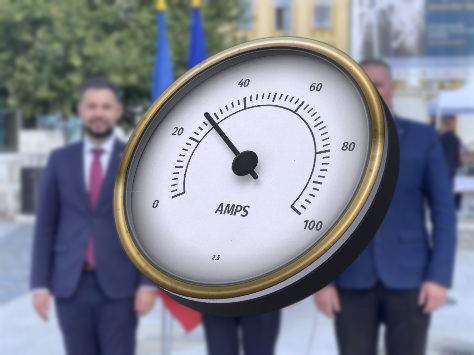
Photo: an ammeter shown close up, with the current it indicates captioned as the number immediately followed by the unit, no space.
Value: 28A
